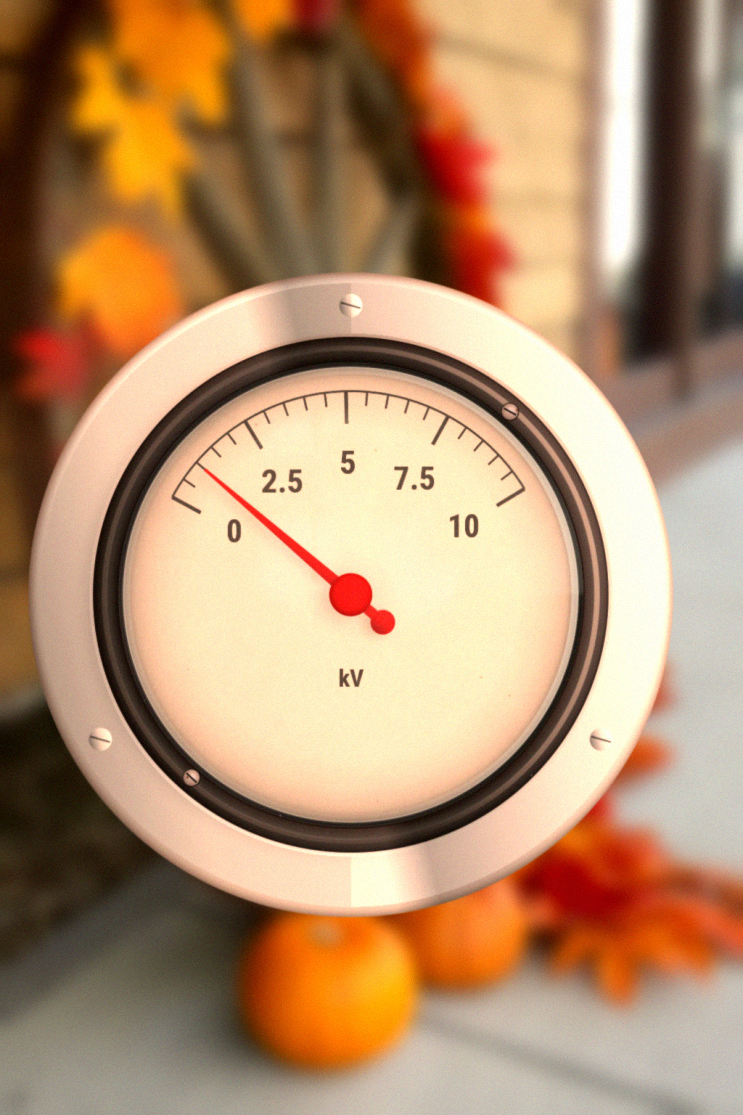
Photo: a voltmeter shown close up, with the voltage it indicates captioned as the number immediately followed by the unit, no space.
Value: 1kV
